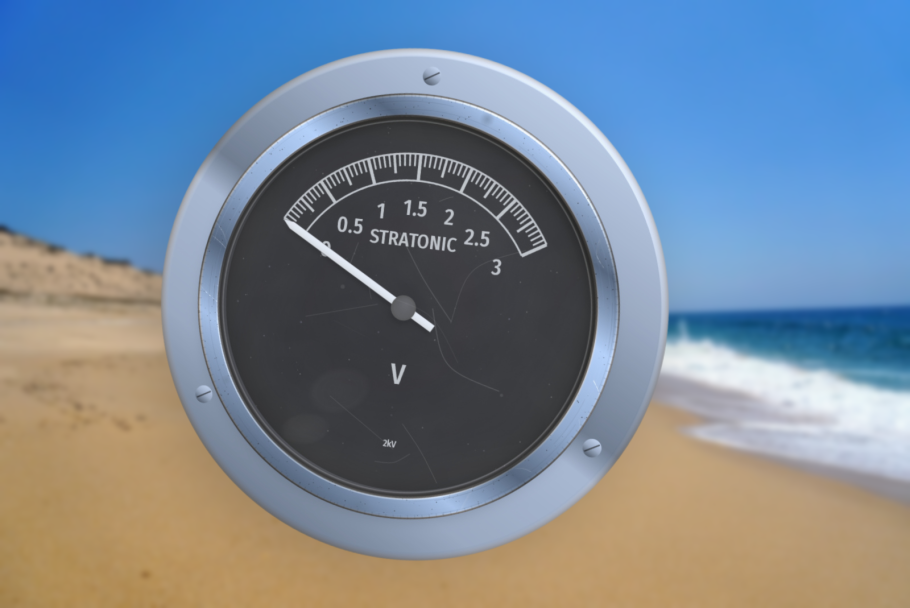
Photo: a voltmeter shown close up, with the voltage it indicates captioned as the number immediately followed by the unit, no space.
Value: 0V
